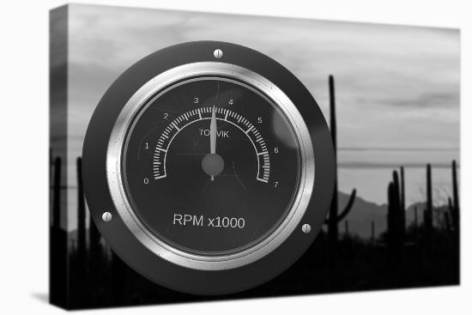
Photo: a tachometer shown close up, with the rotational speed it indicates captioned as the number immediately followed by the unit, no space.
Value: 3500rpm
